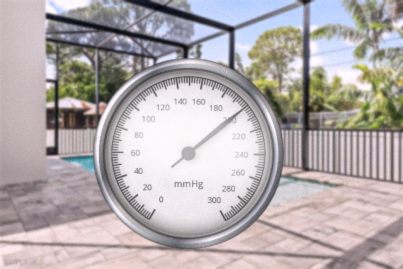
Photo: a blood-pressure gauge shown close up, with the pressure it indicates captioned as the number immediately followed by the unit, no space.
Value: 200mmHg
